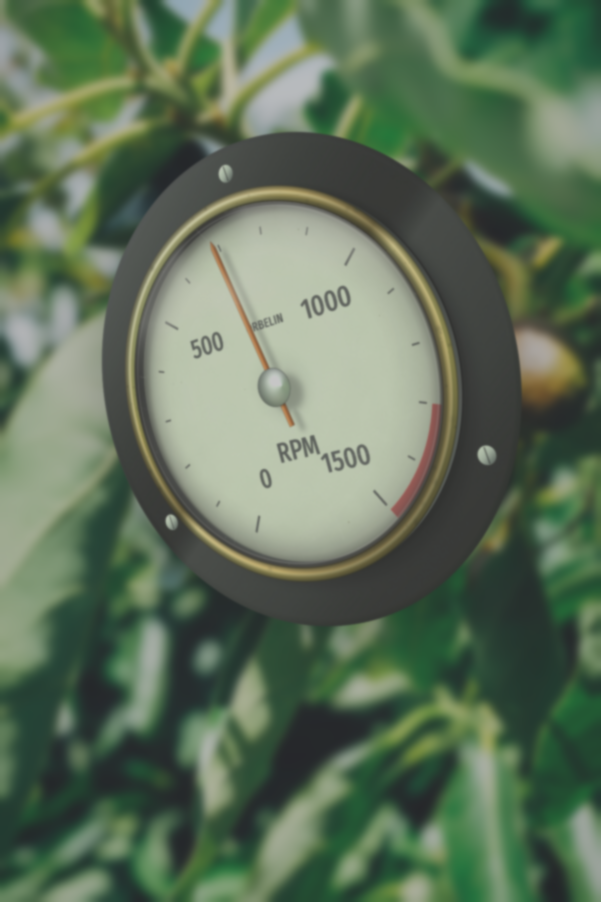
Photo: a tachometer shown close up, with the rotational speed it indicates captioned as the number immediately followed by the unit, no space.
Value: 700rpm
